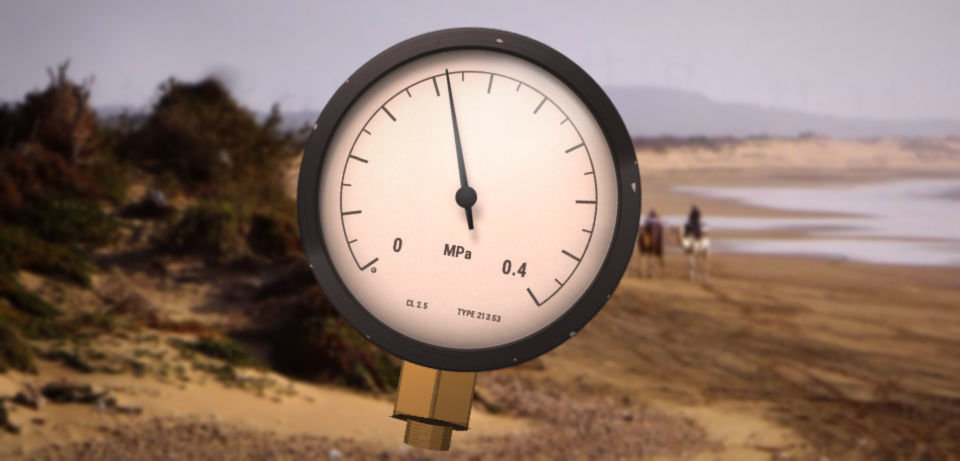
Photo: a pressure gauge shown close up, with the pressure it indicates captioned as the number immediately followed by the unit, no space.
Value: 0.17MPa
